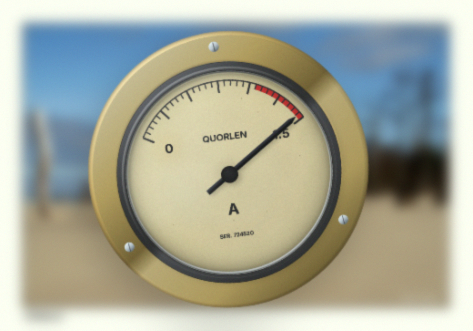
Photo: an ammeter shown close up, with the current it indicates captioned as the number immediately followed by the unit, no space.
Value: 1.45A
